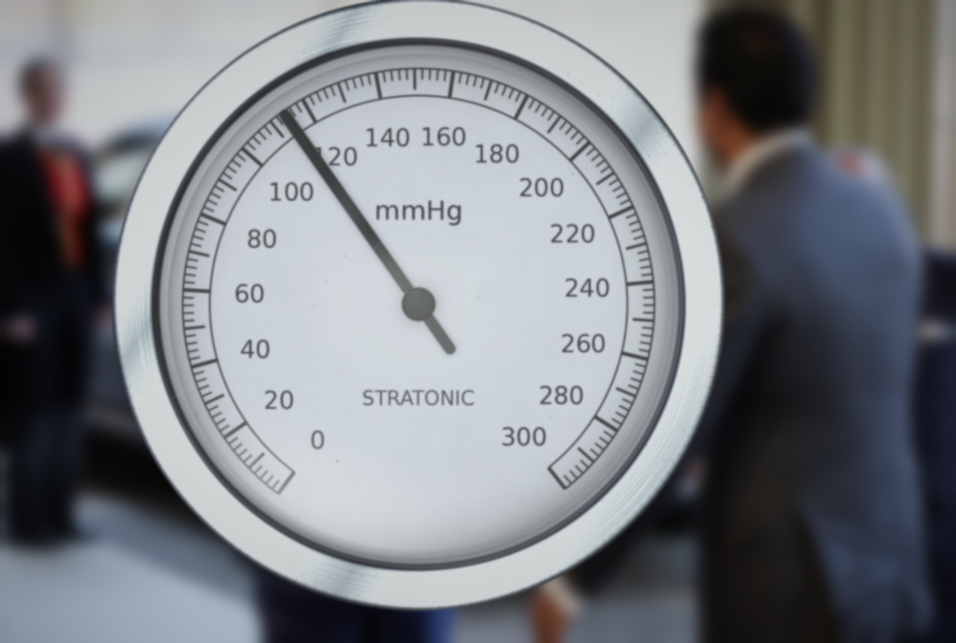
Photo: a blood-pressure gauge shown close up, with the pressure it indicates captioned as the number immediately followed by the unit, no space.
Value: 114mmHg
